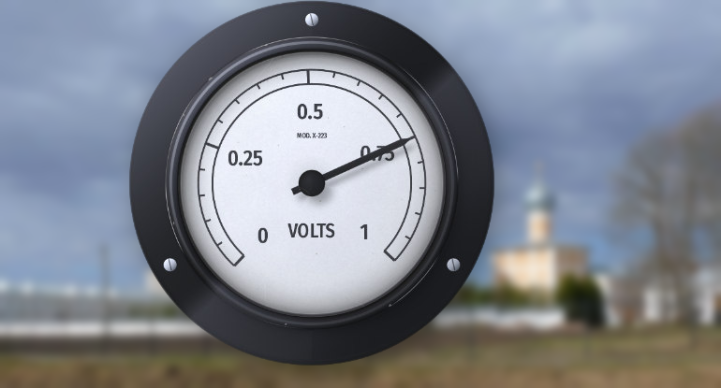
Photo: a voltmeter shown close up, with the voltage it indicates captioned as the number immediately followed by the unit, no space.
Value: 0.75V
